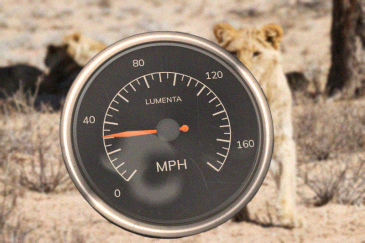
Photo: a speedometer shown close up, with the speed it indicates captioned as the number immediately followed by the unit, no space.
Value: 30mph
